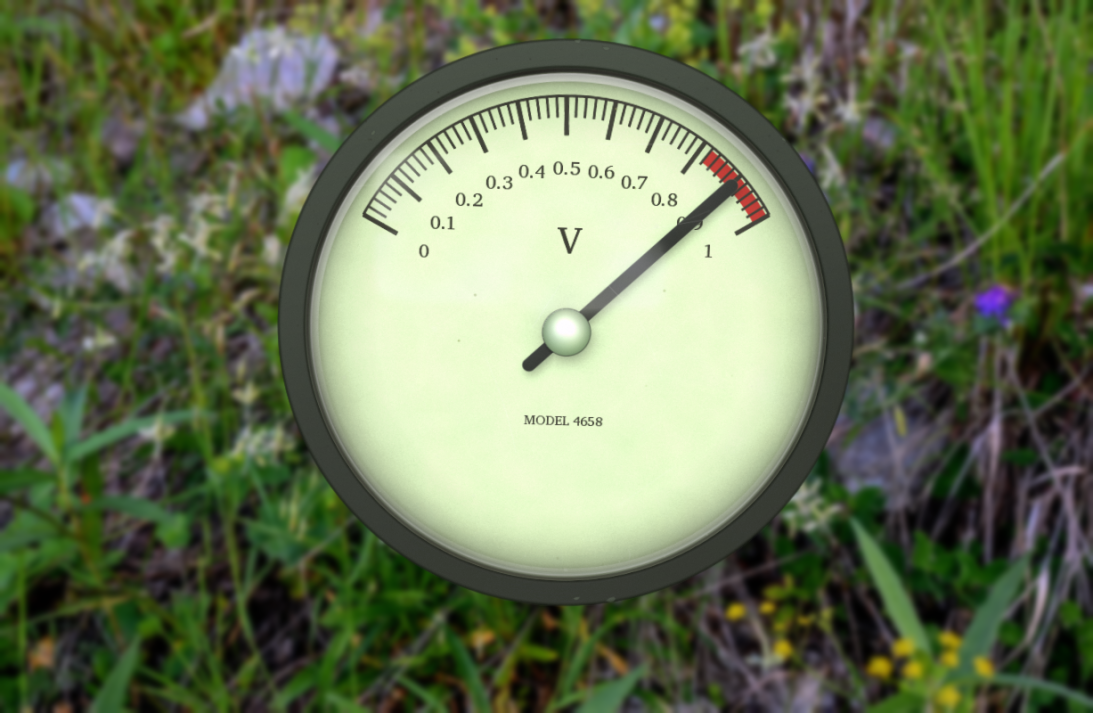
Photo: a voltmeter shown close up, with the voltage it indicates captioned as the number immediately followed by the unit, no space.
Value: 0.9V
